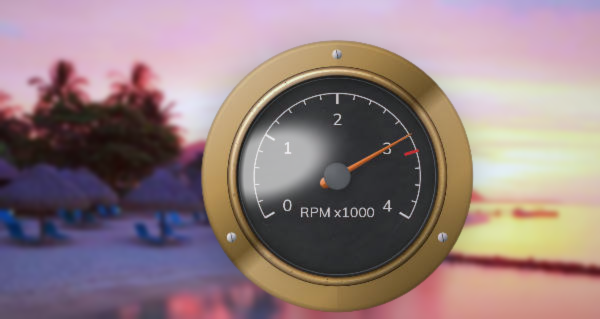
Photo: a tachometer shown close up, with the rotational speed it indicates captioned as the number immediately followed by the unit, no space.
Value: 3000rpm
